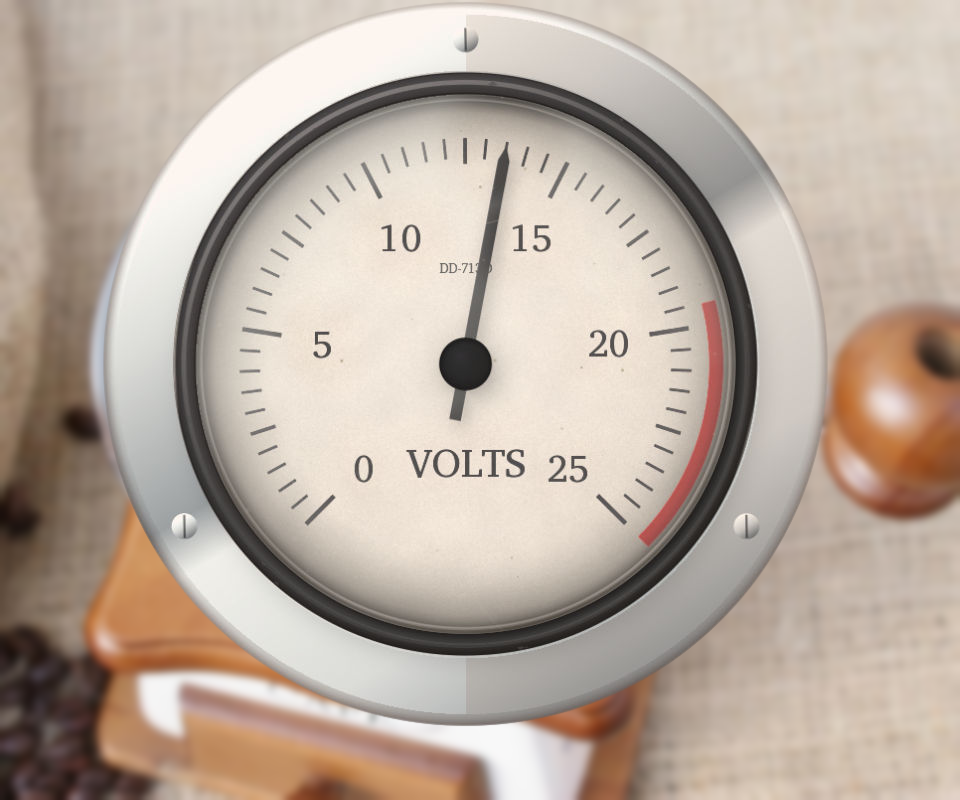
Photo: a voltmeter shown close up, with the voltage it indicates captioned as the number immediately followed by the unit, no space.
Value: 13.5V
